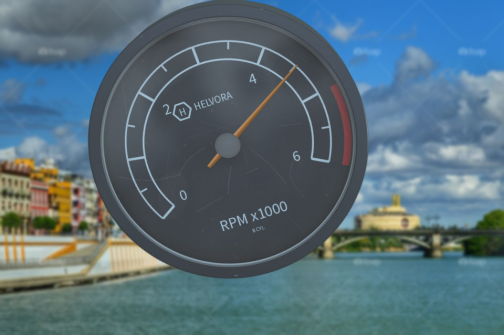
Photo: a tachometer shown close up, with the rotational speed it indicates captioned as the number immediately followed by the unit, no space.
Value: 4500rpm
